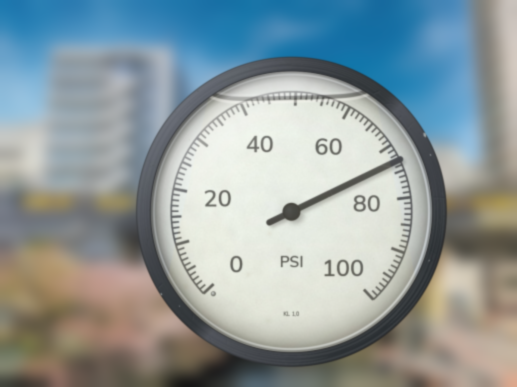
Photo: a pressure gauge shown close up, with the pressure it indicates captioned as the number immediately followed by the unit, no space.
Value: 73psi
